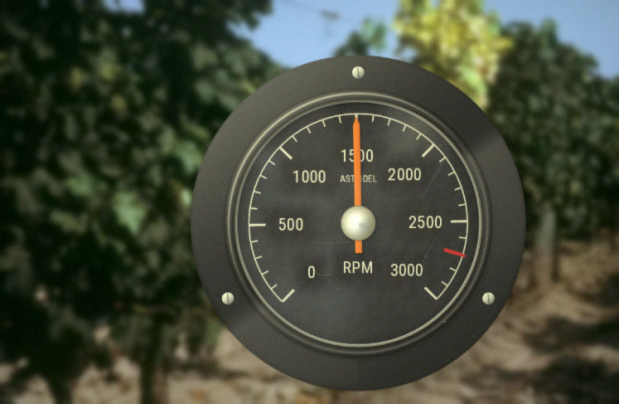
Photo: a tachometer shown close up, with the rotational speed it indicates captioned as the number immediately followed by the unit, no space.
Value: 1500rpm
